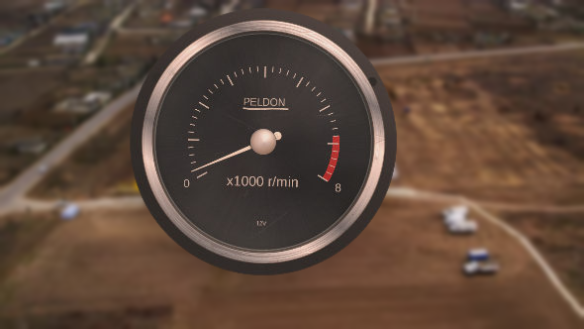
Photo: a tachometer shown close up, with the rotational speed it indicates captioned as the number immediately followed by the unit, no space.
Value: 200rpm
